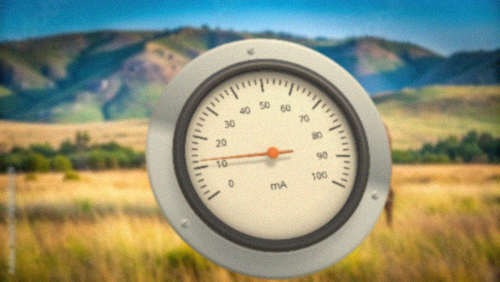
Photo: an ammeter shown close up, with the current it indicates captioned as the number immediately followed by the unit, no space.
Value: 12mA
